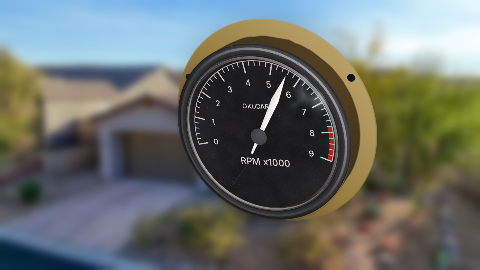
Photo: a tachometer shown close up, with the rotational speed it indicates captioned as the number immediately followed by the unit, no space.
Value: 5600rpm
